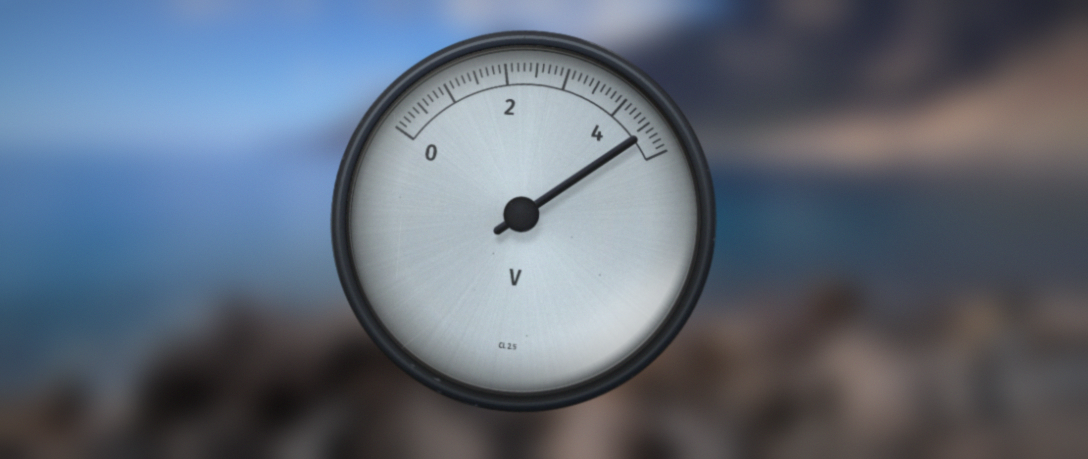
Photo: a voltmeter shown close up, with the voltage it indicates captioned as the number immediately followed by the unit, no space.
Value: 4.6V
